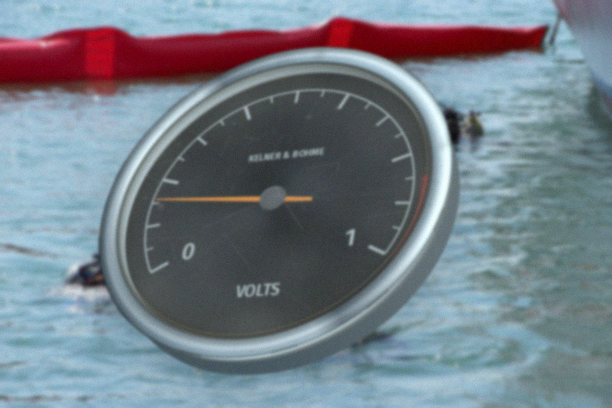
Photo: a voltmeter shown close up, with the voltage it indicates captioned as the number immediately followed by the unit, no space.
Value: 0.15V
